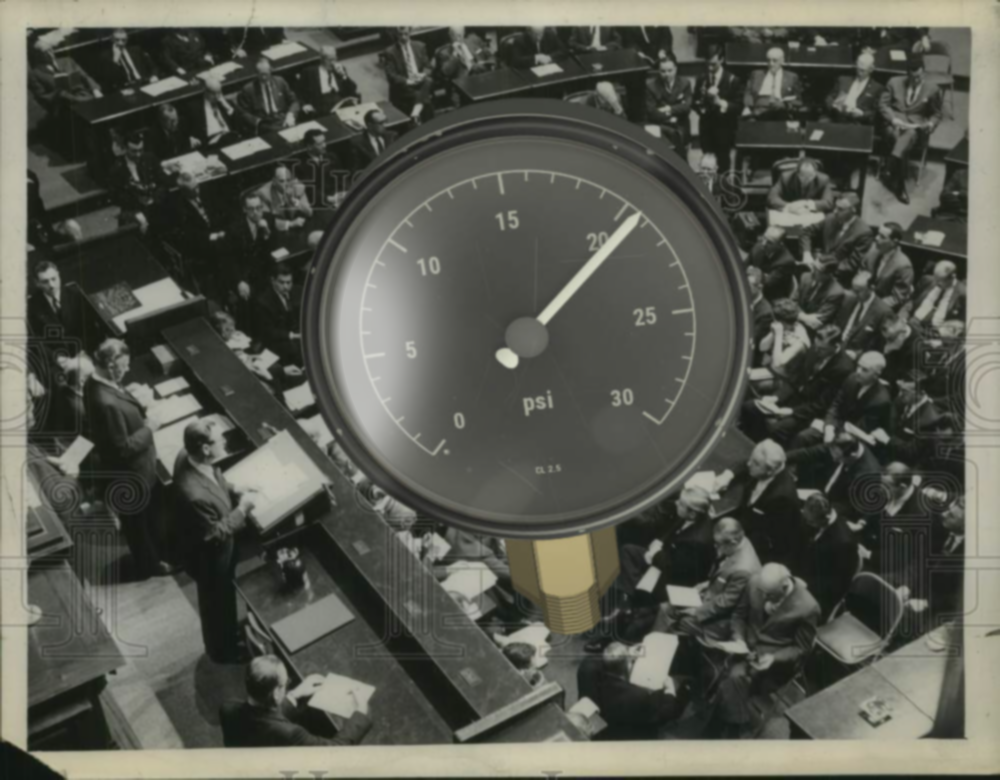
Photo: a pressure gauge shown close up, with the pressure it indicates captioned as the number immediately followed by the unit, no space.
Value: 20.5psi
